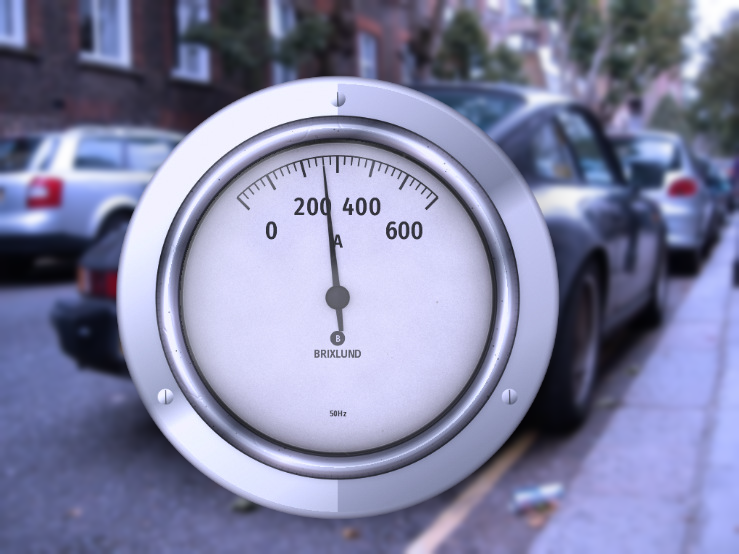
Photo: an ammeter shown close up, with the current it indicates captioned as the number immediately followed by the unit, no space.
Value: 260A
